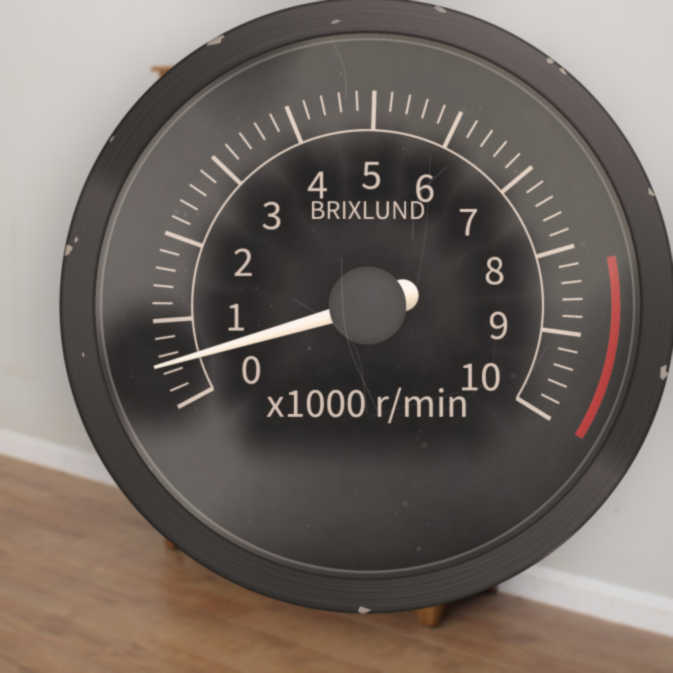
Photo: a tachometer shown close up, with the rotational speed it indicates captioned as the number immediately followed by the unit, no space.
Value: 500rpm
